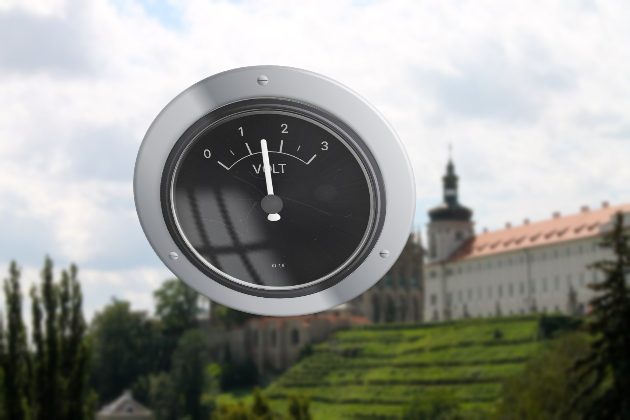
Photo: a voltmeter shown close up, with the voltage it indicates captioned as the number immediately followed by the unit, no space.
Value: 1.5V
